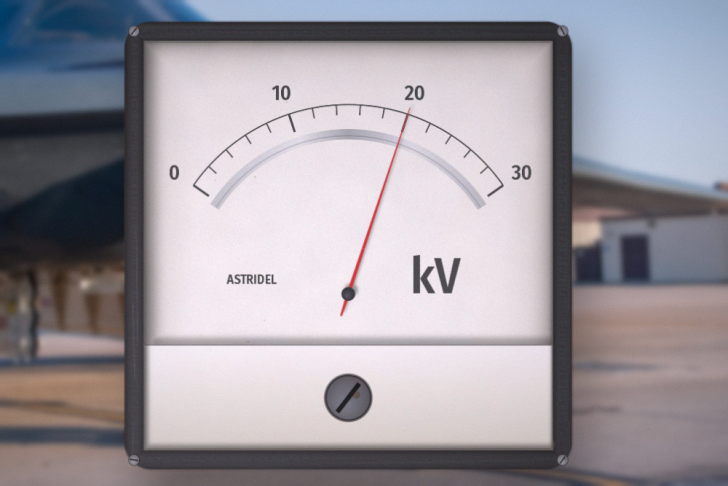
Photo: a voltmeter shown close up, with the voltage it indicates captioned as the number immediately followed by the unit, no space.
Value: 20kV
